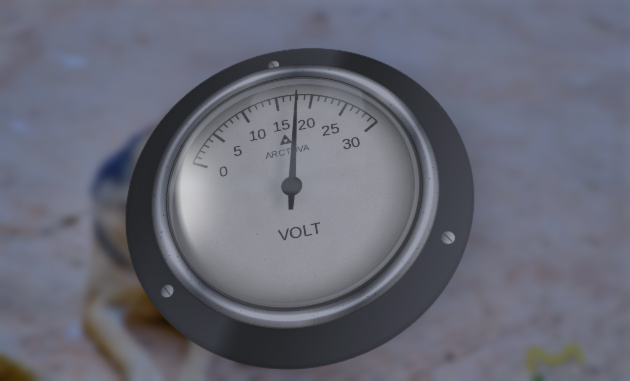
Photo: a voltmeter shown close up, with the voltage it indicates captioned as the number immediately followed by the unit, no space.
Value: 18V
